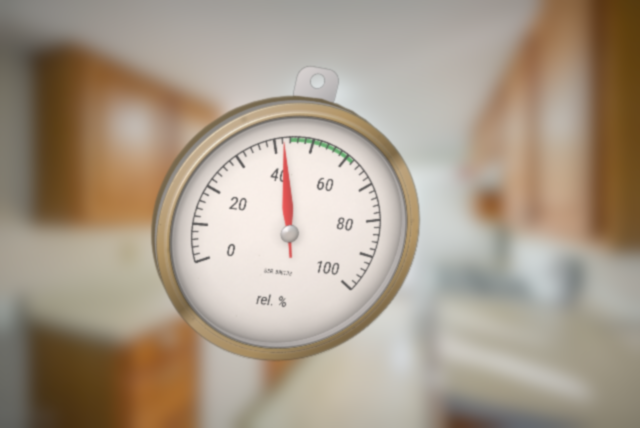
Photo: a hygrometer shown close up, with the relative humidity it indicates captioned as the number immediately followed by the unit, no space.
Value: 42%
